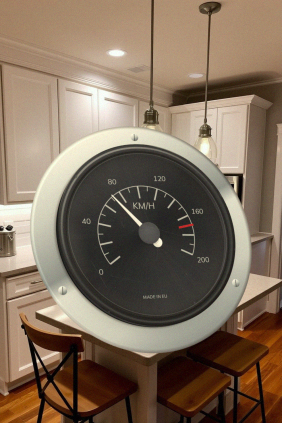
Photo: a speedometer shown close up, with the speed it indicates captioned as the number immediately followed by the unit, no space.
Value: 70km/h
